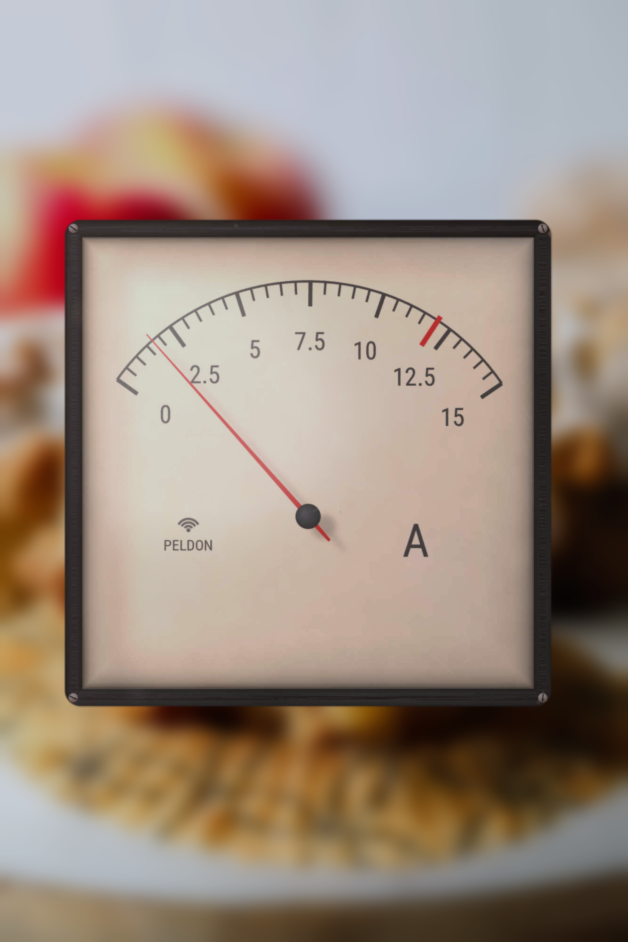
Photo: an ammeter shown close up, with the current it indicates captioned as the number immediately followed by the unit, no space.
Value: 1.75A
